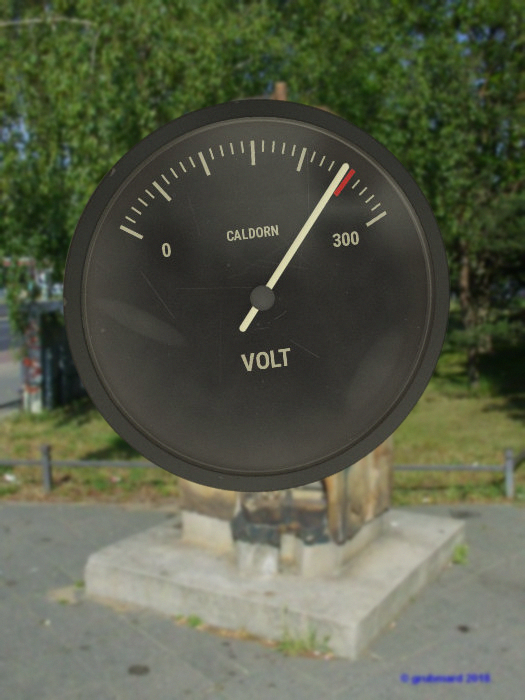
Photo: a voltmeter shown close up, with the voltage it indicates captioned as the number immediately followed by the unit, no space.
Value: 240V
